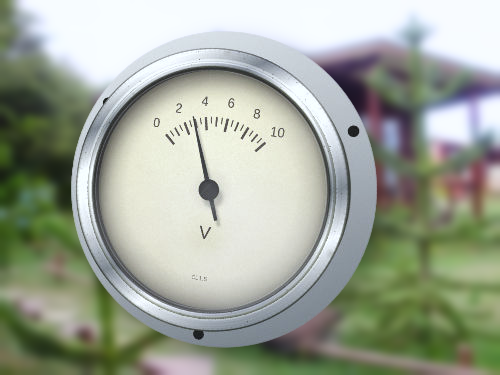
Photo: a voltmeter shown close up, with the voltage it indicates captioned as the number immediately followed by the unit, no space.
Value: 3V
